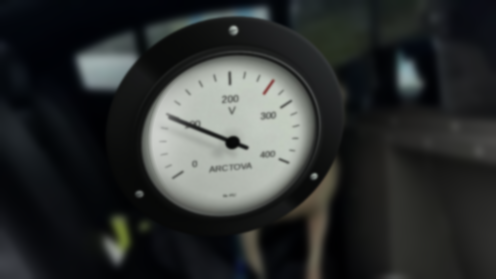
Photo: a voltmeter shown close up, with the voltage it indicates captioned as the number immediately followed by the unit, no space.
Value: 100V
